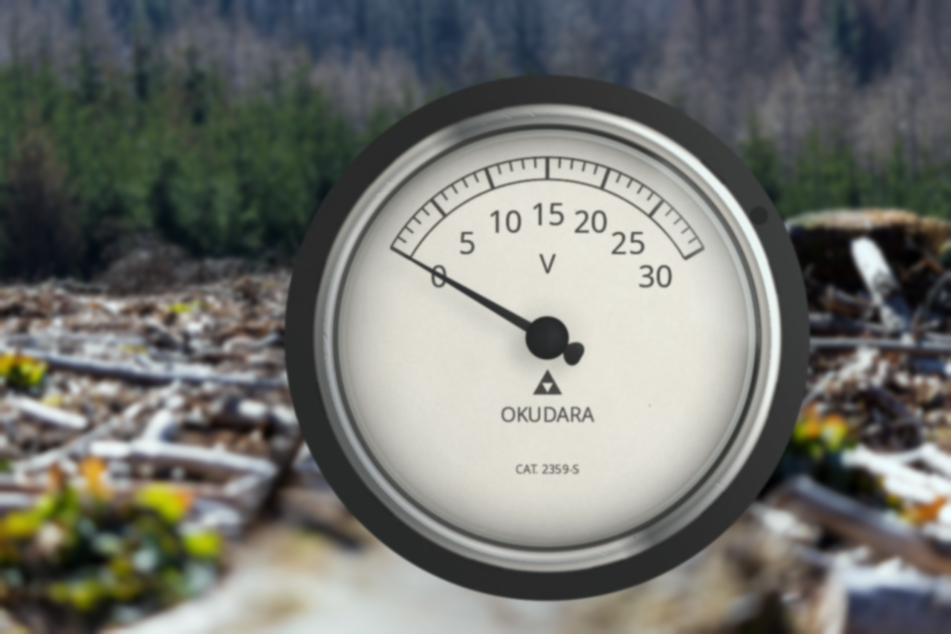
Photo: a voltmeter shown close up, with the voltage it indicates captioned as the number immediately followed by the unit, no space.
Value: 0V
